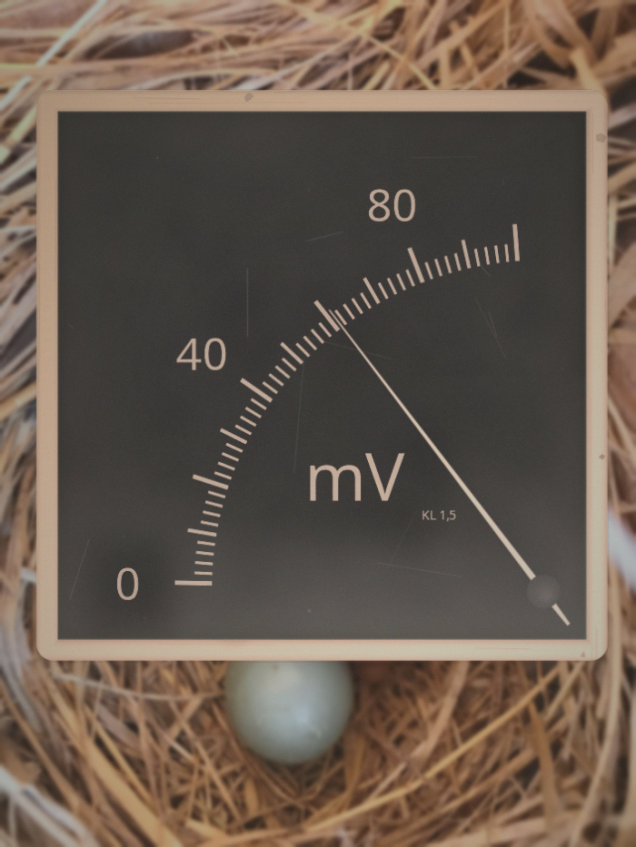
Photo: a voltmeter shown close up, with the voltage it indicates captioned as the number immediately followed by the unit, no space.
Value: 61mV
